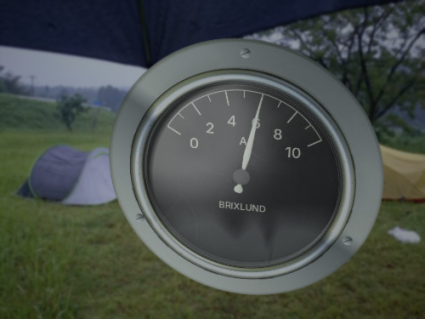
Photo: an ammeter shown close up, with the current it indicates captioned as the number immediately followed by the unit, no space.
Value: 6A
